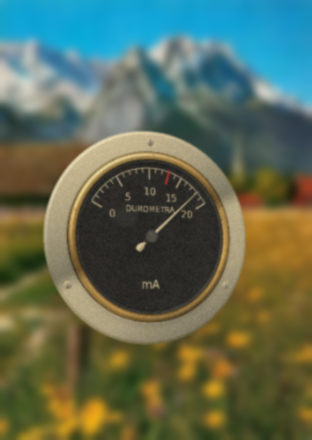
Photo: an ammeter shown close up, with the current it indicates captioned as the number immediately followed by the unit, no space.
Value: 18mA
